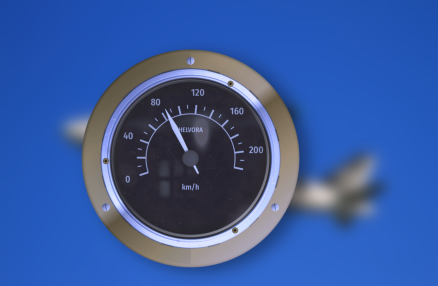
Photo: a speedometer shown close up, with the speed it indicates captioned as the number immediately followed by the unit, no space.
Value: 85km/h
